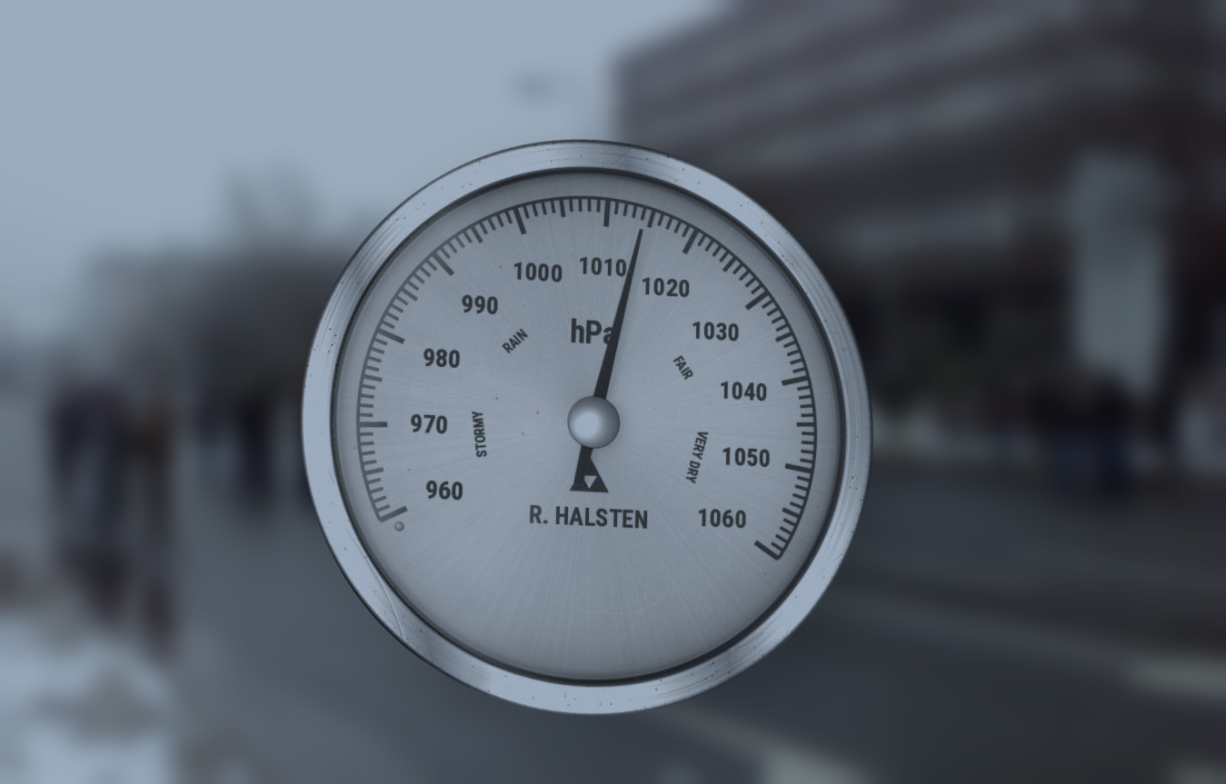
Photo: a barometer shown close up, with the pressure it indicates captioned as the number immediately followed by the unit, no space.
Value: 1014hPa
